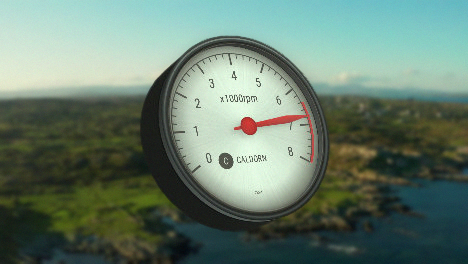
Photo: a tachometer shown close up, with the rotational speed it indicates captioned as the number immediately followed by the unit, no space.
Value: 6800rpm
